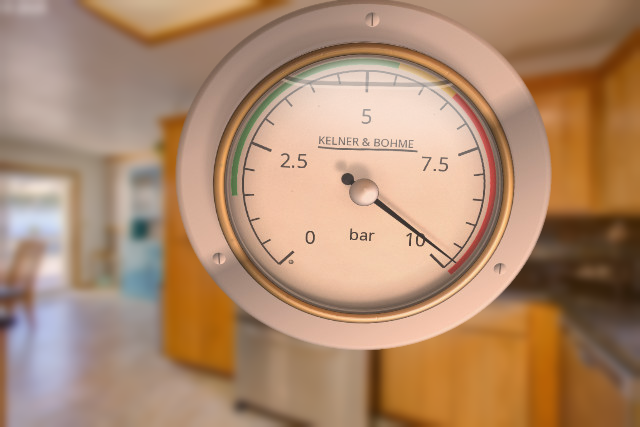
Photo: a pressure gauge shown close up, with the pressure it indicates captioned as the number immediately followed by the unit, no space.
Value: 9.75bar
